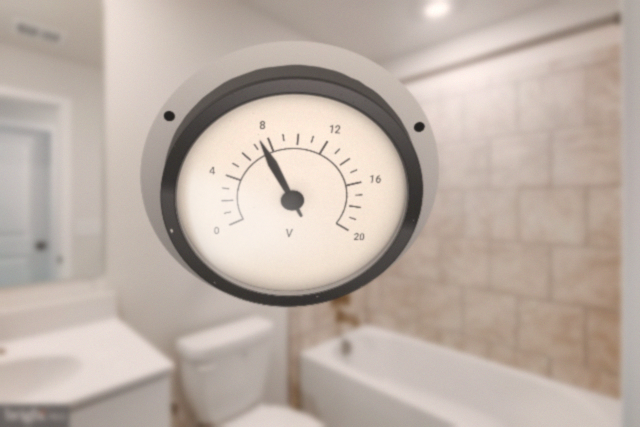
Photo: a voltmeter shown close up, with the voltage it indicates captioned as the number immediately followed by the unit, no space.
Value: 7.5V
